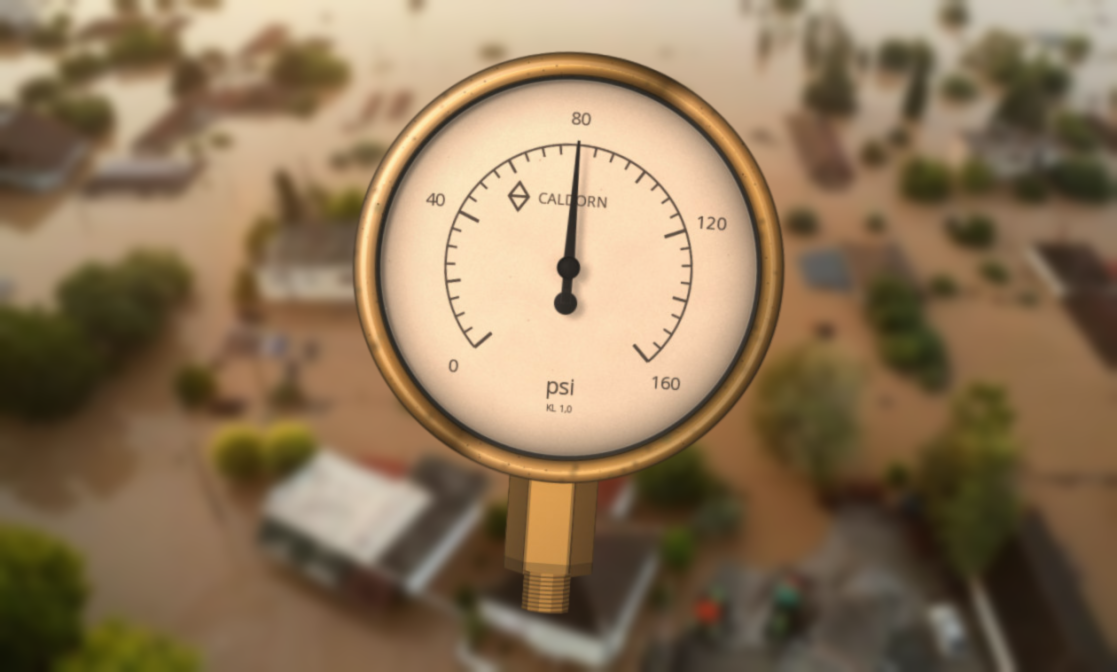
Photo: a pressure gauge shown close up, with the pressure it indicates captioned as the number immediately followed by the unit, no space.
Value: 80psi
